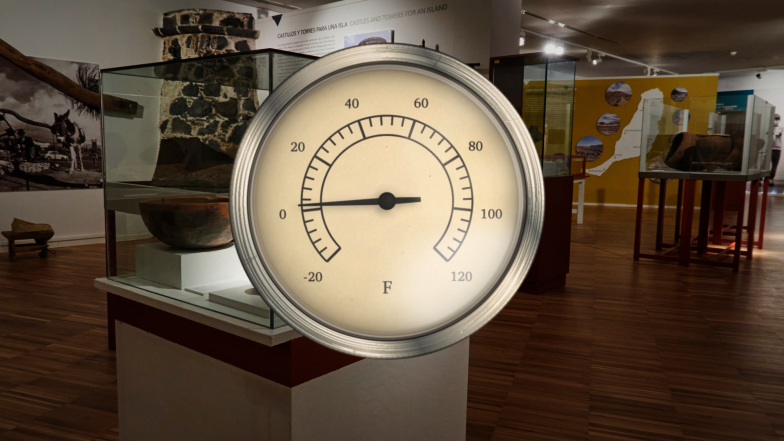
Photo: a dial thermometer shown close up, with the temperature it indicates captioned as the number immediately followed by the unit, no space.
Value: 2°F
